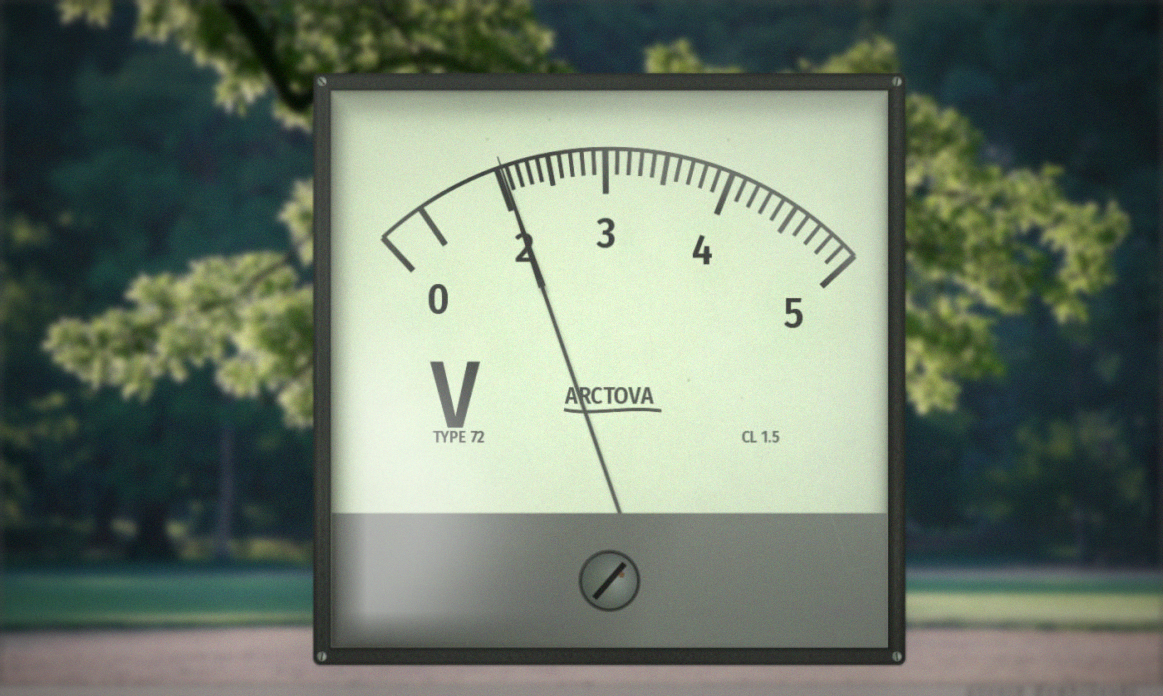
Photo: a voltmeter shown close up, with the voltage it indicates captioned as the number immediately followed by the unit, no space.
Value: 2.05V
